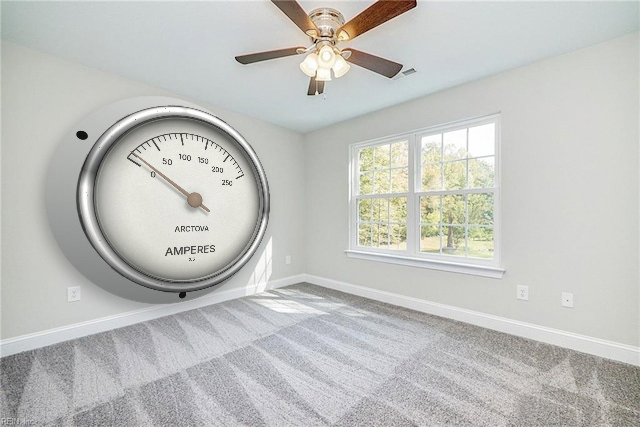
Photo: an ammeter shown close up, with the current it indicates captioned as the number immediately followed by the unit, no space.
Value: 10A
